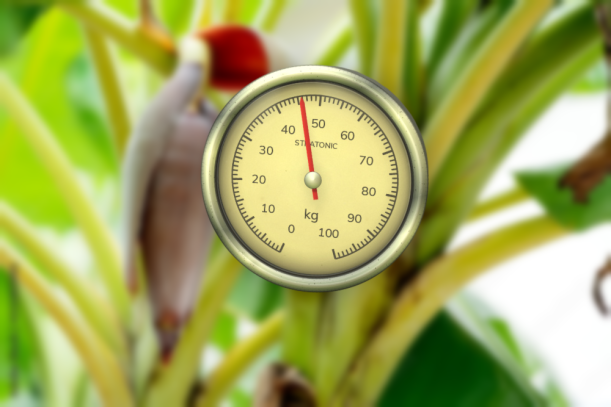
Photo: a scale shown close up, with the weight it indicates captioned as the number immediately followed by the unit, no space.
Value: 46kg
